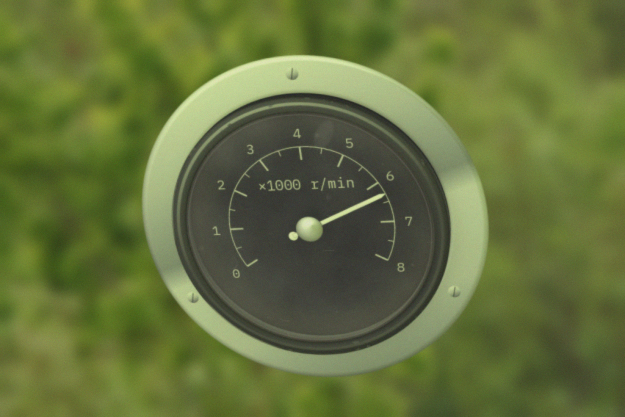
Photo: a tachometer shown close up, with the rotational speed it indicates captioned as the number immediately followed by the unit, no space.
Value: 6250rpm
